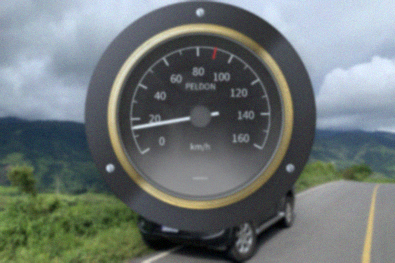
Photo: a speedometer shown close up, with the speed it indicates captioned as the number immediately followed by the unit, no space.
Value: 15km/h
